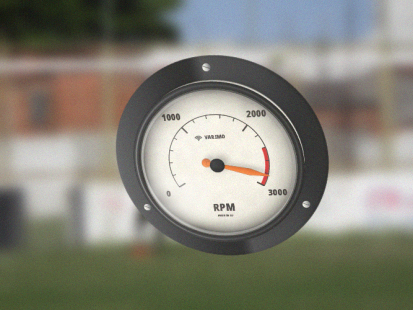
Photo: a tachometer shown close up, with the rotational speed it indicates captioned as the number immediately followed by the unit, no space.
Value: 2800rpm
